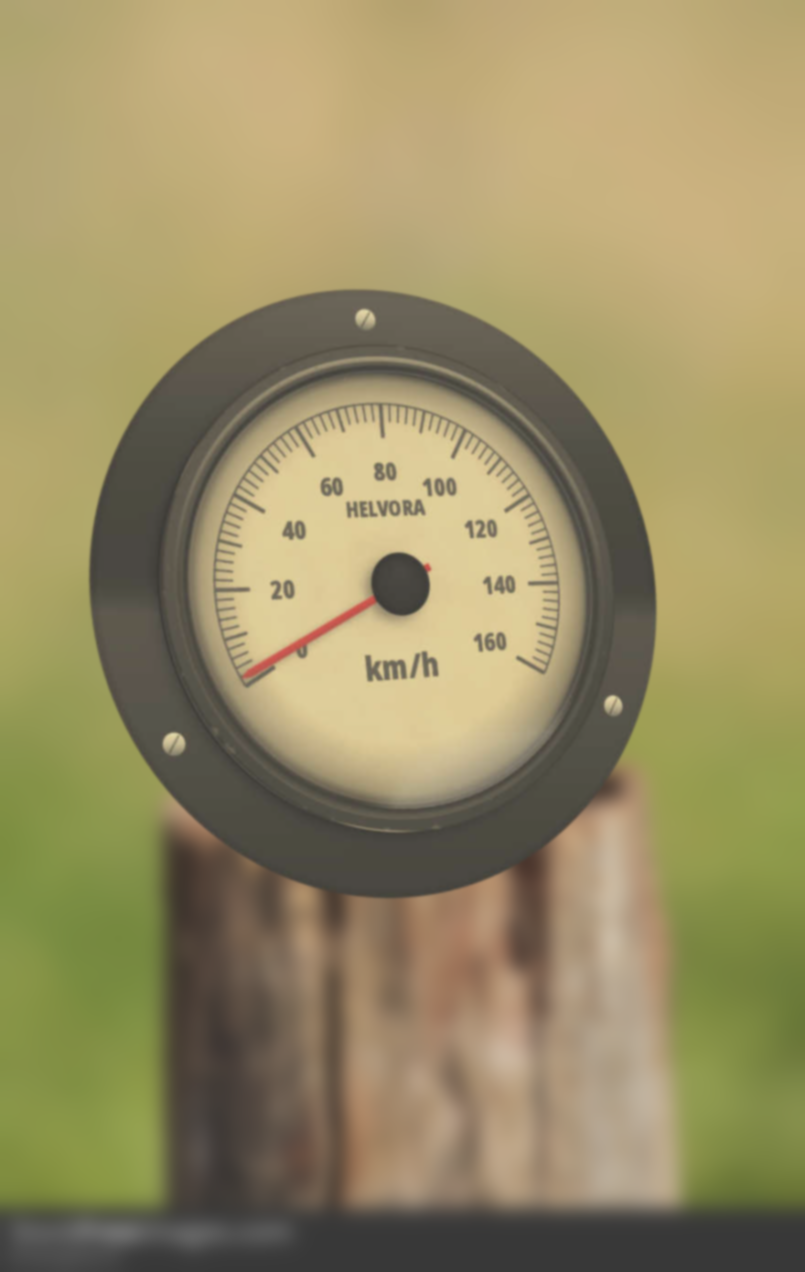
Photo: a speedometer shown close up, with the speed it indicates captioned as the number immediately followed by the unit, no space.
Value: 2km/h
